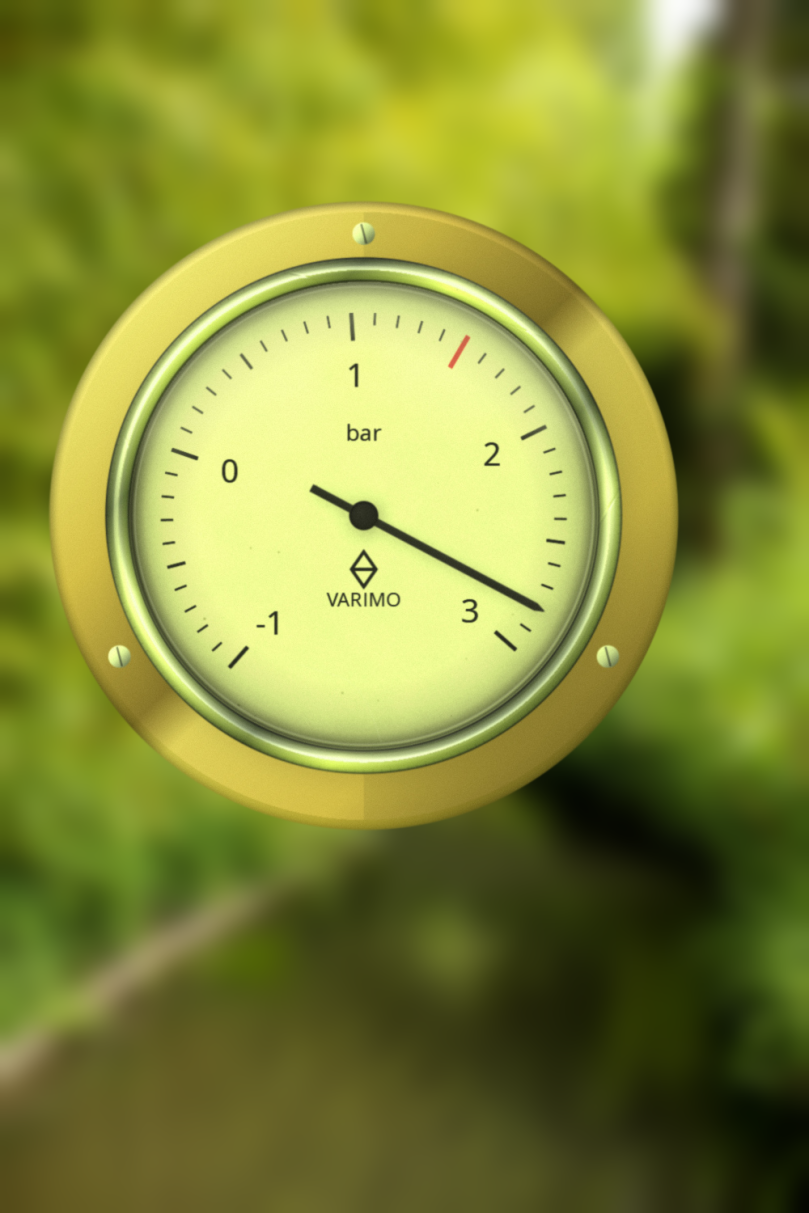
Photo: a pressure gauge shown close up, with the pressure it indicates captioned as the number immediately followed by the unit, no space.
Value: 2.8bar
